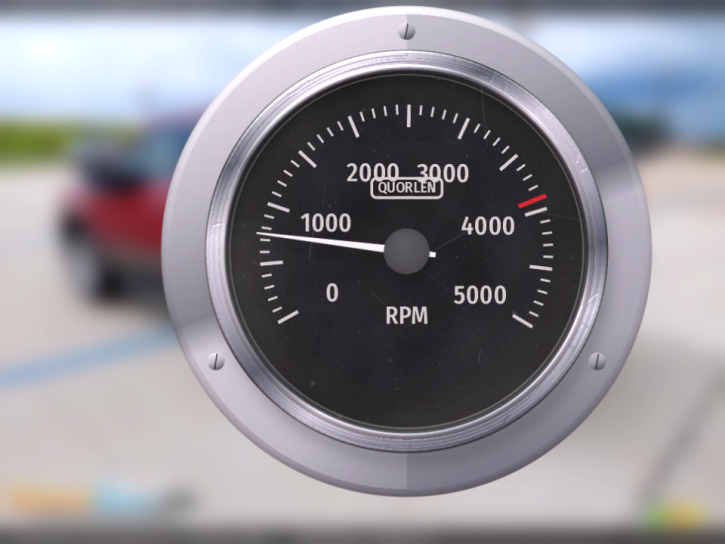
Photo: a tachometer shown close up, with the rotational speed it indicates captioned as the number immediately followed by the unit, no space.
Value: 750rpm
